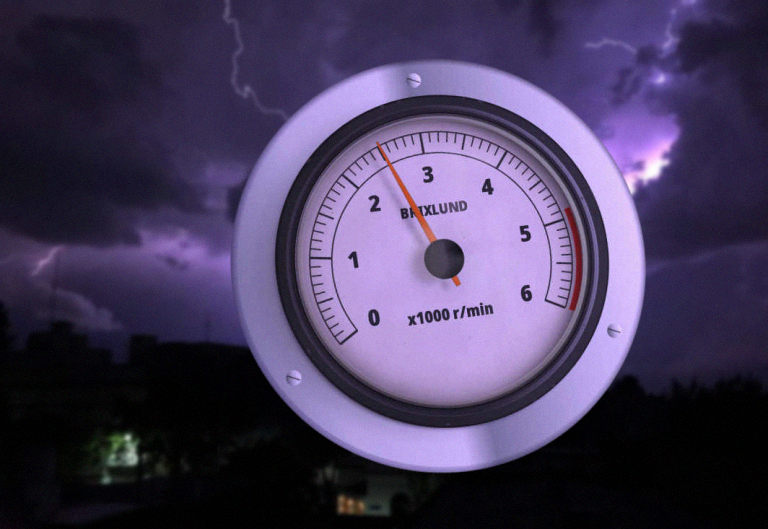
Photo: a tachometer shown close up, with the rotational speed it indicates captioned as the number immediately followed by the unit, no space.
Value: 2500rpm
